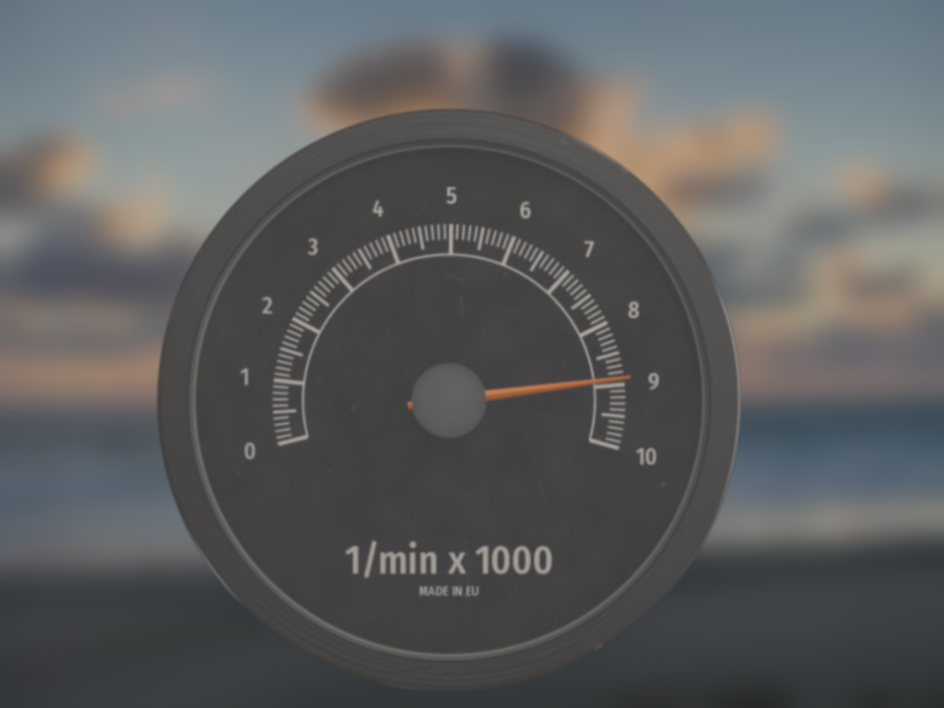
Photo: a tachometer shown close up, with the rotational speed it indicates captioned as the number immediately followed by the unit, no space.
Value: 8900rpm
